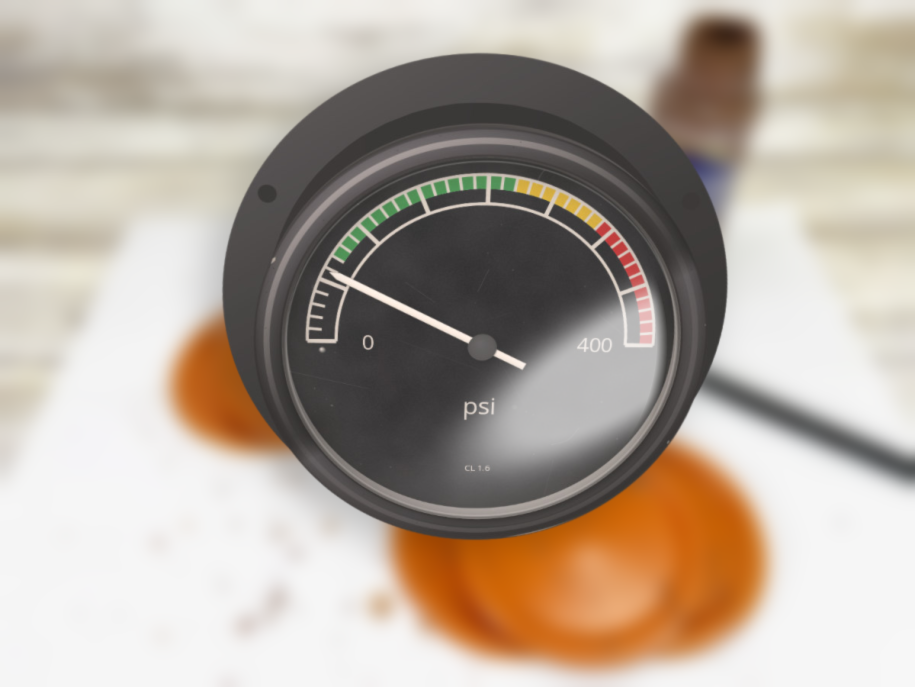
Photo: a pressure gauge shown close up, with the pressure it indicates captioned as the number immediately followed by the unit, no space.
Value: 60psi
